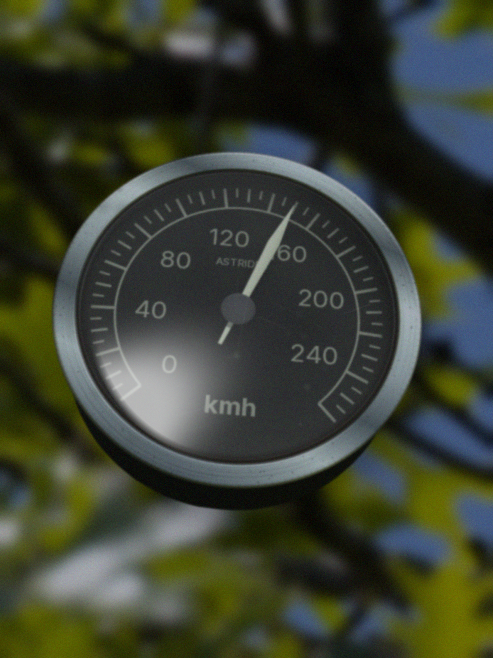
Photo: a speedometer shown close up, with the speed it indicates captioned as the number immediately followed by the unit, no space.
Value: 150km/h
